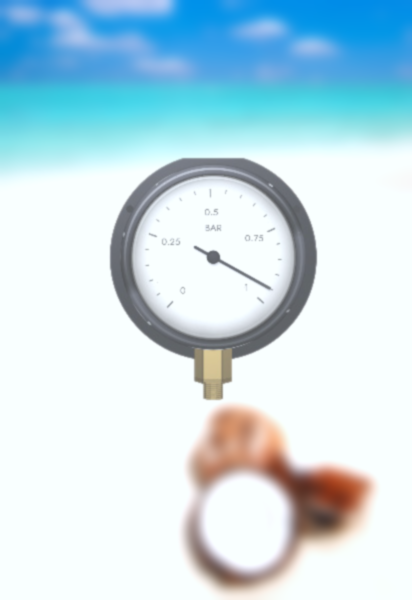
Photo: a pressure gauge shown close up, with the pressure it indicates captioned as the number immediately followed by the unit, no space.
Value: 0.95bar
